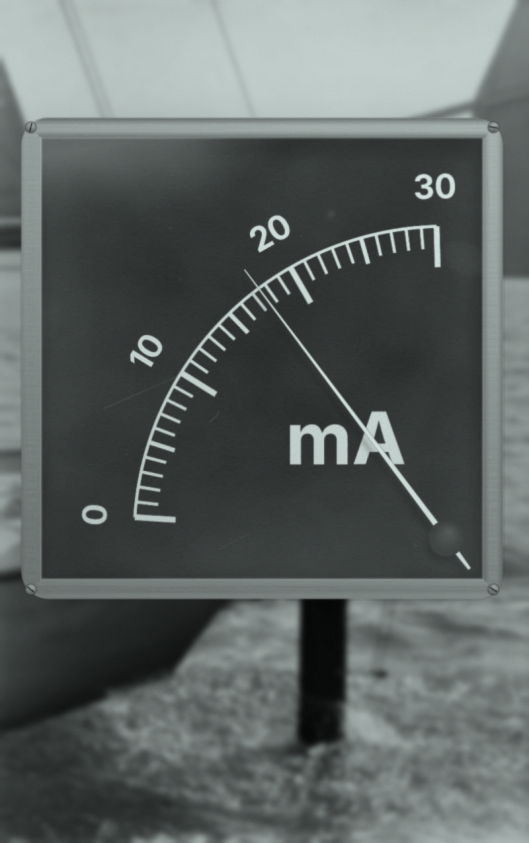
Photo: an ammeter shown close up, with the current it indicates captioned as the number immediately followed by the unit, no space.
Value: 17.5mA
